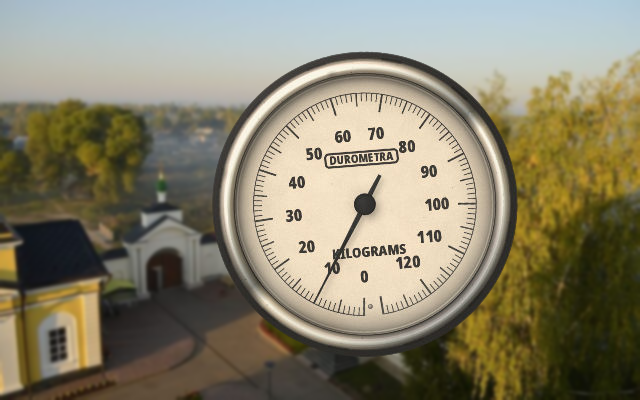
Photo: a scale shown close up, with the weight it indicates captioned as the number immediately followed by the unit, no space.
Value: 10kg
